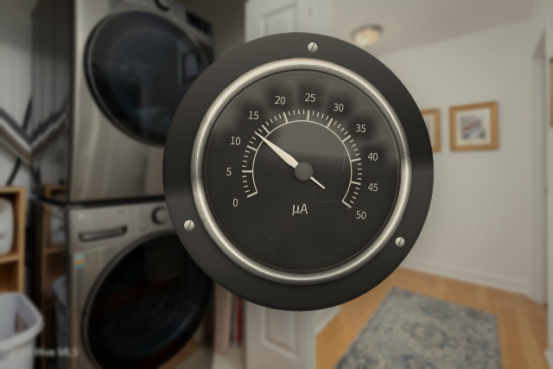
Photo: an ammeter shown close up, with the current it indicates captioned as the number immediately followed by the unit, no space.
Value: 13µA
